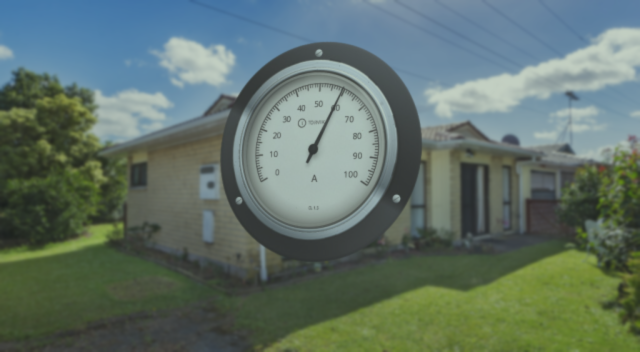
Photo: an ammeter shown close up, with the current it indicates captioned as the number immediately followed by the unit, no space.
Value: 60A
